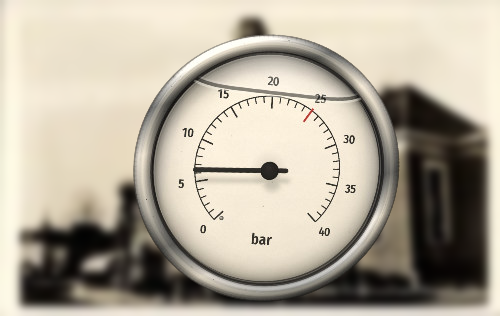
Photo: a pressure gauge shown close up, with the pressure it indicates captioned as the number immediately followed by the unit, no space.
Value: 6.5bar
